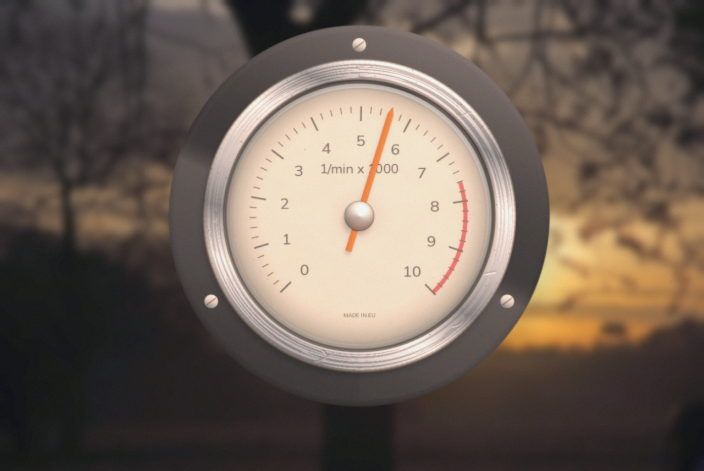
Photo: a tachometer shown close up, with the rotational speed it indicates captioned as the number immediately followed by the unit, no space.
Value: 5600rpm
